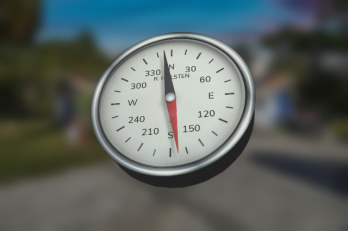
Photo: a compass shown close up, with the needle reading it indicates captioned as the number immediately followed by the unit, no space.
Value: 172.5°
